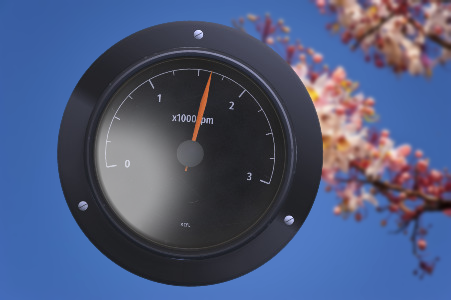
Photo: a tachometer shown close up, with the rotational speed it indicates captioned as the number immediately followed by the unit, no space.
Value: 1625rpm
